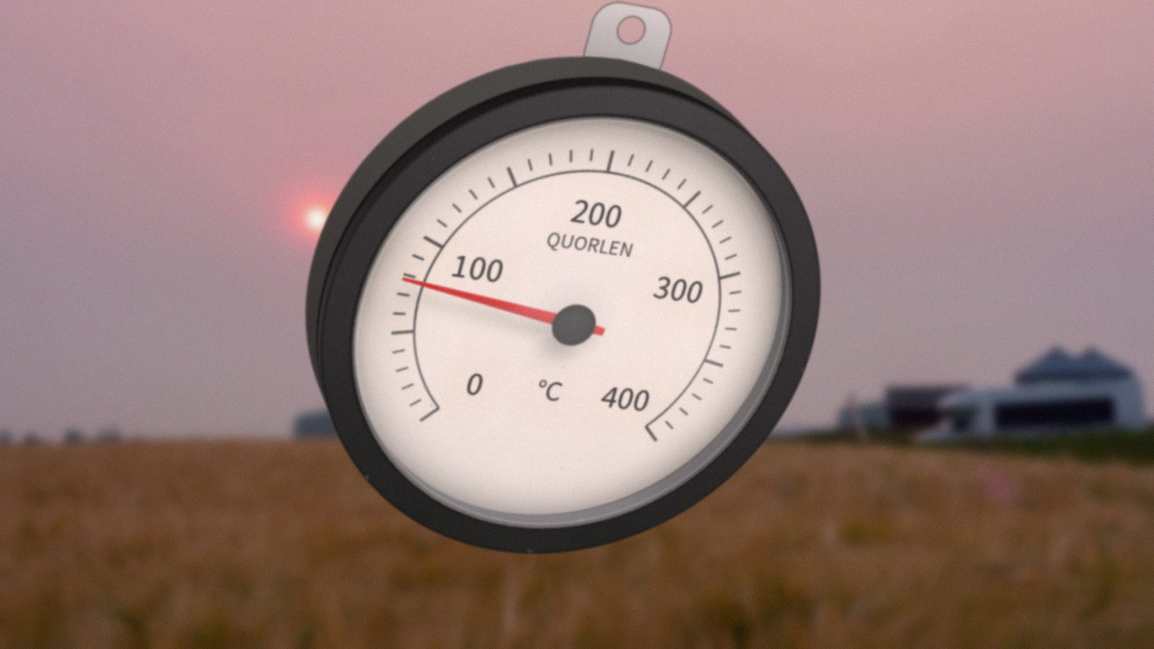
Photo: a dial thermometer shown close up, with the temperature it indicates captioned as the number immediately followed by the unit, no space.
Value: 80°C
